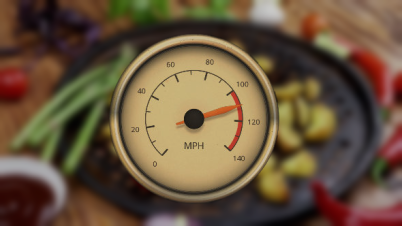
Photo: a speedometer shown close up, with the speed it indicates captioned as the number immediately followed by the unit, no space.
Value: 110mph
